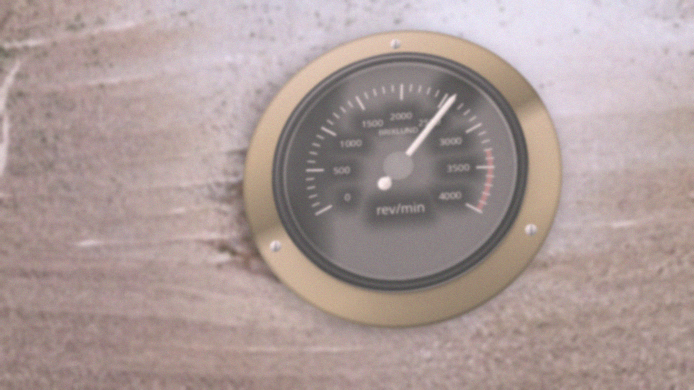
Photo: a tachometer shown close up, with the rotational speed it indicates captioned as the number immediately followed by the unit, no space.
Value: 2600rpm
